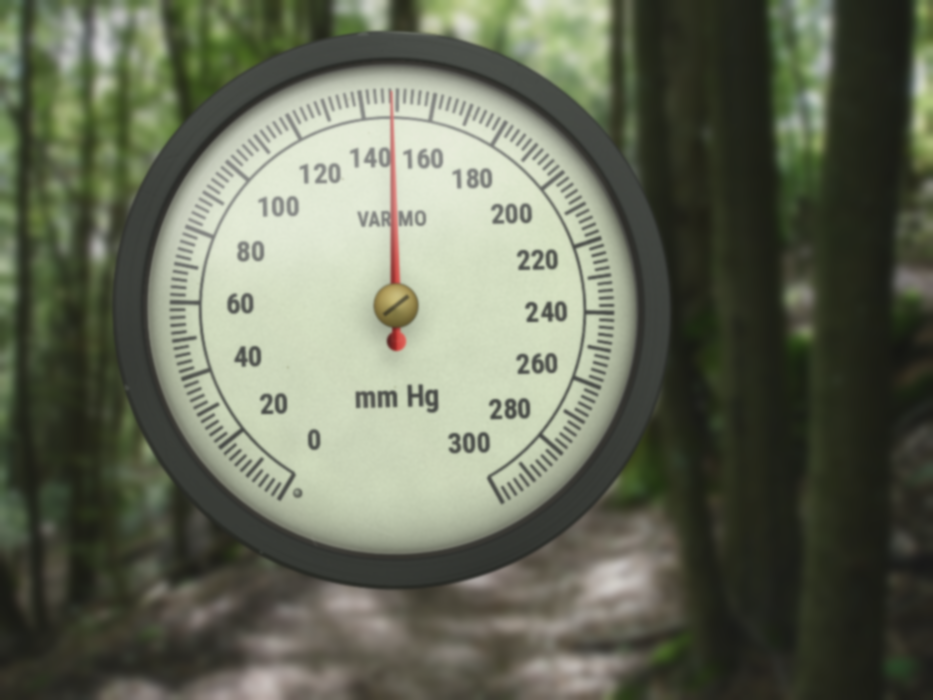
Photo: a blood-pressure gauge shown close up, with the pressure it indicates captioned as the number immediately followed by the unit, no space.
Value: 148mmHg
